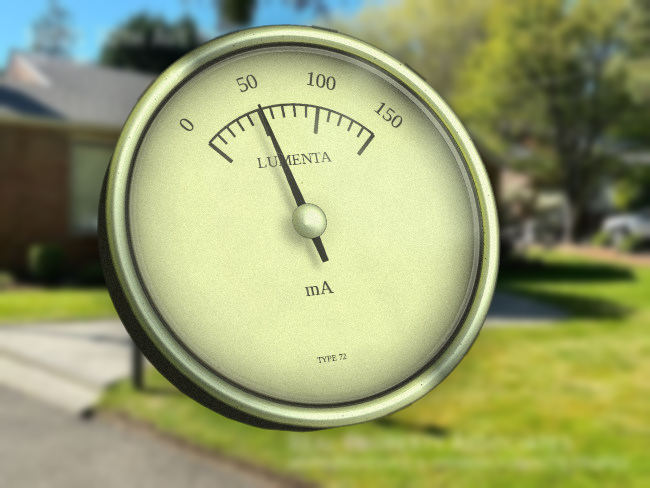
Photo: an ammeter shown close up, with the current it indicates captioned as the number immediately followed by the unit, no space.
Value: 50mA
